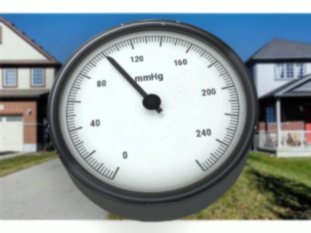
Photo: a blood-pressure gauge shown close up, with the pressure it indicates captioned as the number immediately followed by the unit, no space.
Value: 100mmHg
